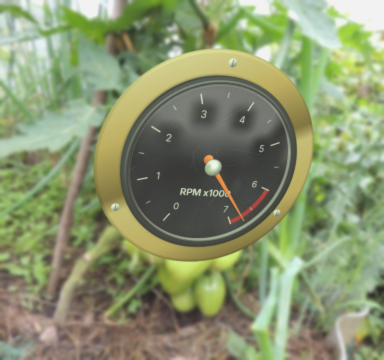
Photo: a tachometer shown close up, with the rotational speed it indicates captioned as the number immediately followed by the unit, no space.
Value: 6750rpm
